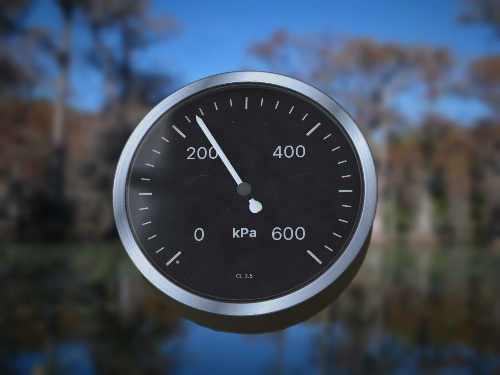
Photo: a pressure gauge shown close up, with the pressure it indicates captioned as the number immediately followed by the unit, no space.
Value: 230kPa
